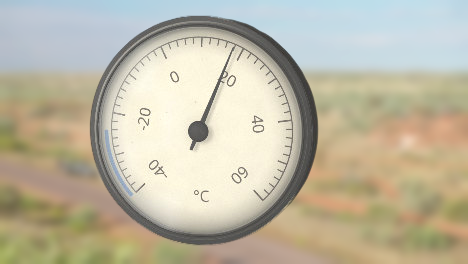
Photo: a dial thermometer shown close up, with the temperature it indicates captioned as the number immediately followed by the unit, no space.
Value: 18°C
